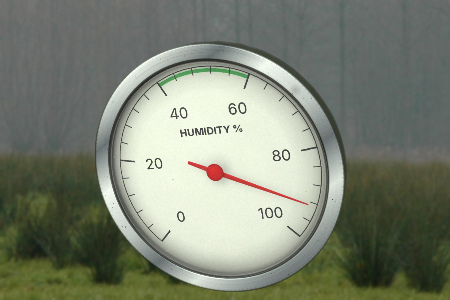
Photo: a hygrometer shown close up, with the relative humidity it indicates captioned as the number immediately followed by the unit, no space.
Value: 92%
